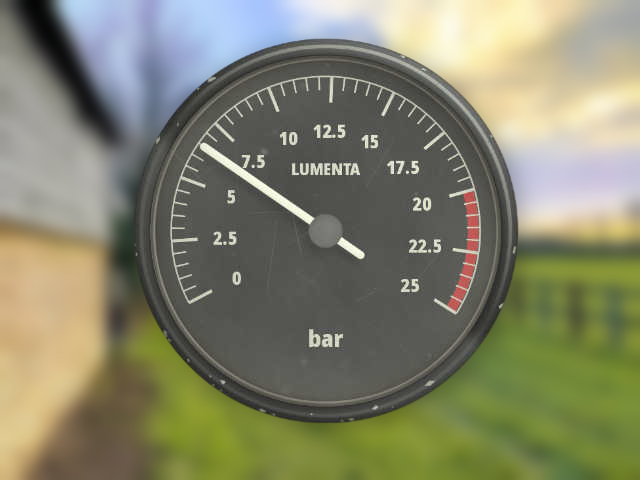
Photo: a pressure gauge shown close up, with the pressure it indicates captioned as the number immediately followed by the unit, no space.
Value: 6.5bar
